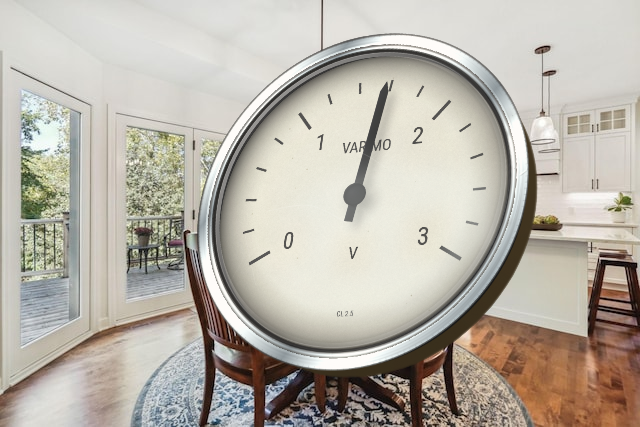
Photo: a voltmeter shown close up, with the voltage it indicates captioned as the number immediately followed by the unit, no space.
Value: 1.6V
